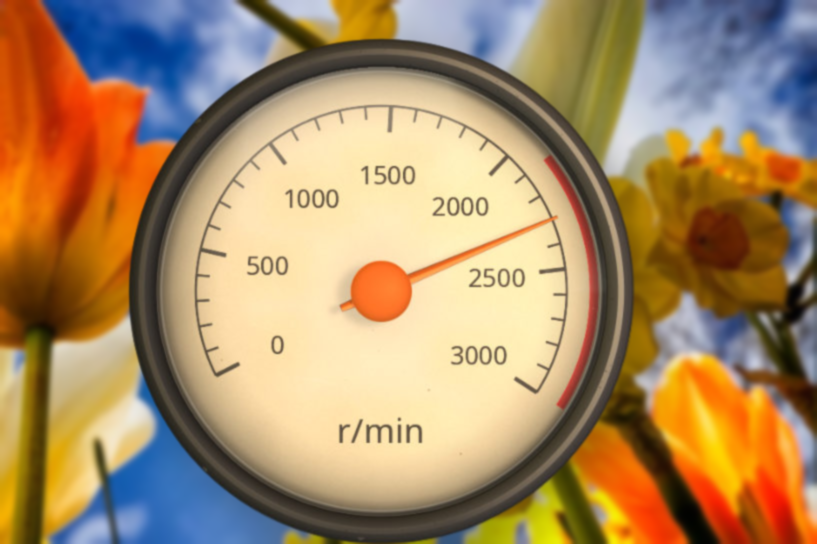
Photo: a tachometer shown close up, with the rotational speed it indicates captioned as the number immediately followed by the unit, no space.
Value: 2300rpm
